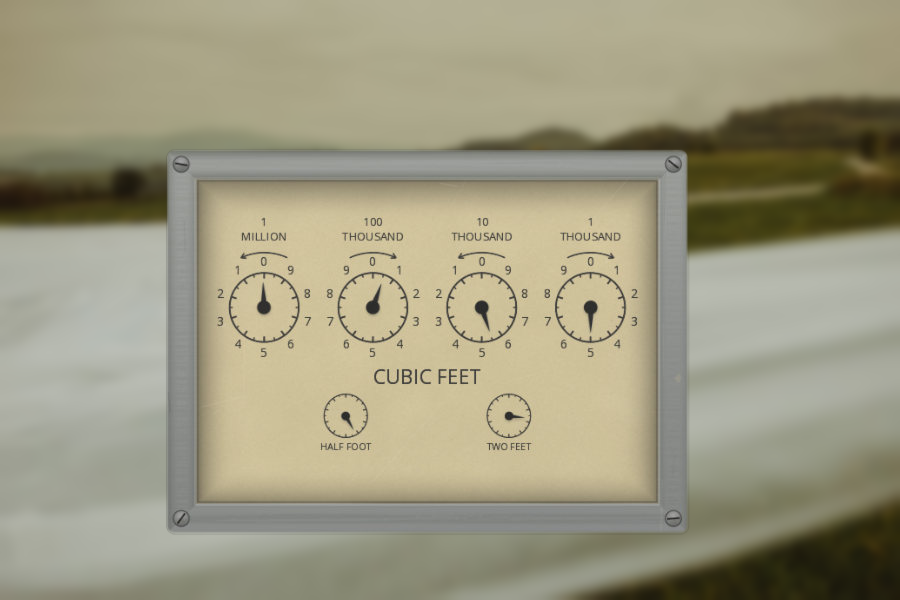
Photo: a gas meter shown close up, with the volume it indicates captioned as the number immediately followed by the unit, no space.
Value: 5500ft³
